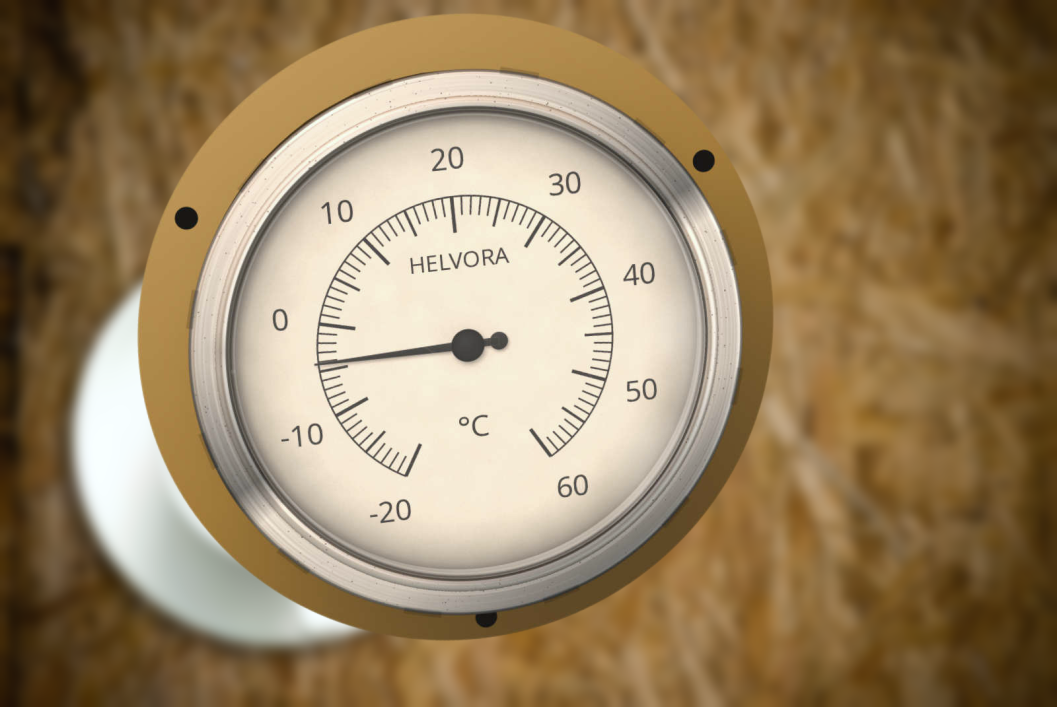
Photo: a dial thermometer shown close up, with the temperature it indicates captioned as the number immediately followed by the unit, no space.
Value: -4°C
